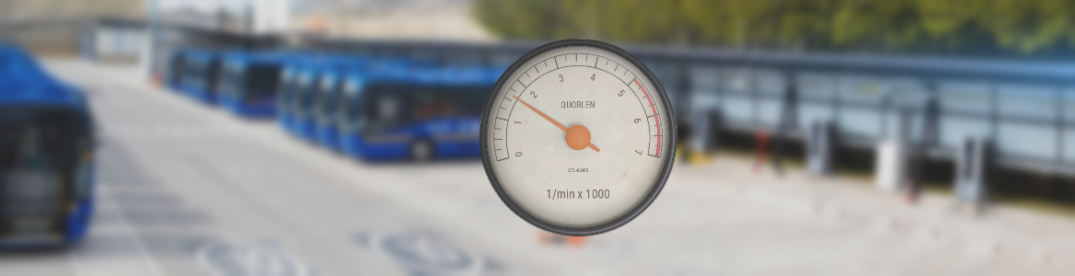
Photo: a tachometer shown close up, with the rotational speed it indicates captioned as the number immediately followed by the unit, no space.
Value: 1625rpm
